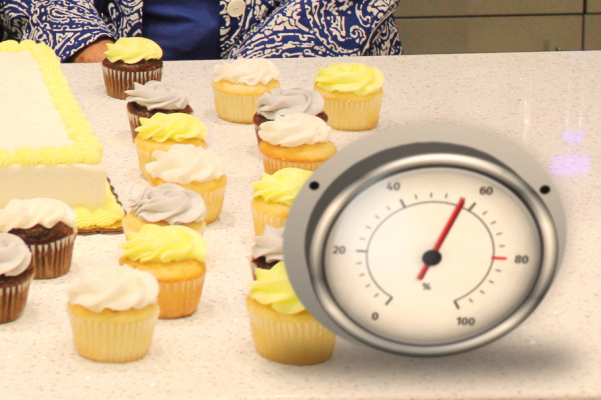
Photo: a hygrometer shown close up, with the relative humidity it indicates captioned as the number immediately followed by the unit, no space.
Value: 56%
